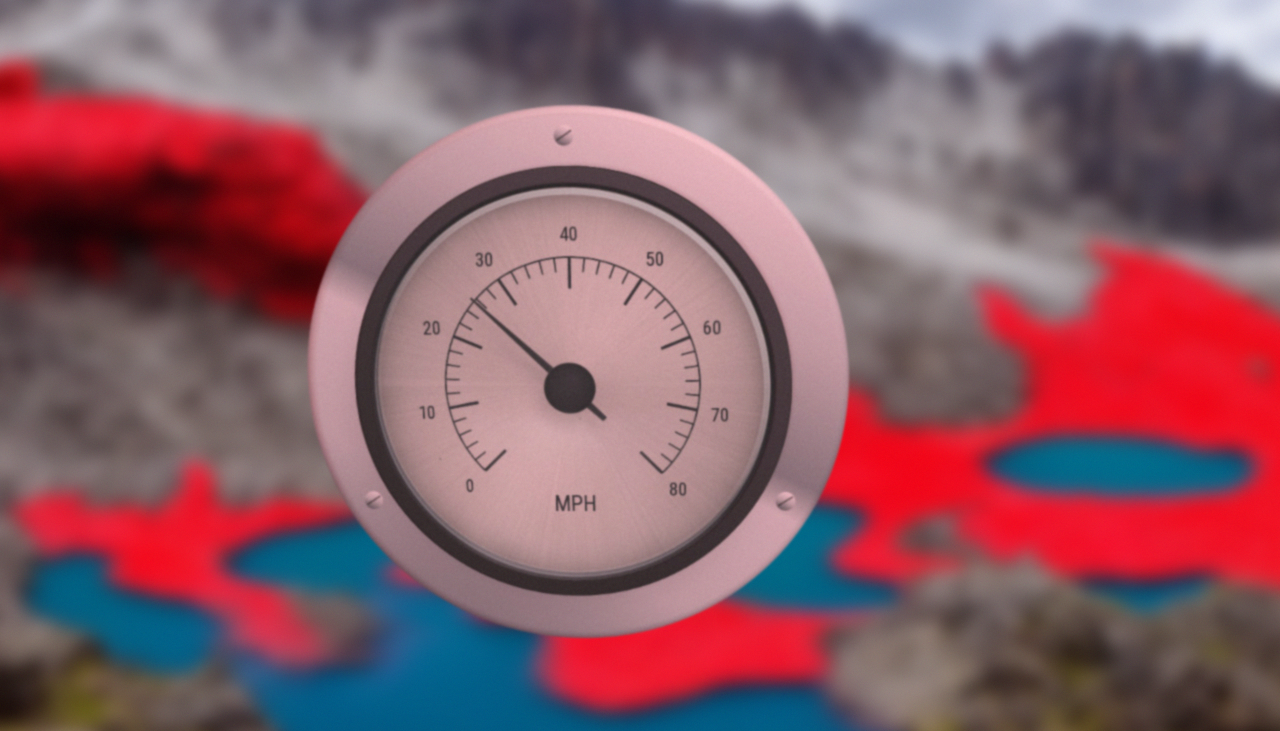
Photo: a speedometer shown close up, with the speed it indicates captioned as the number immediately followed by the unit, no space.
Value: 26mph
